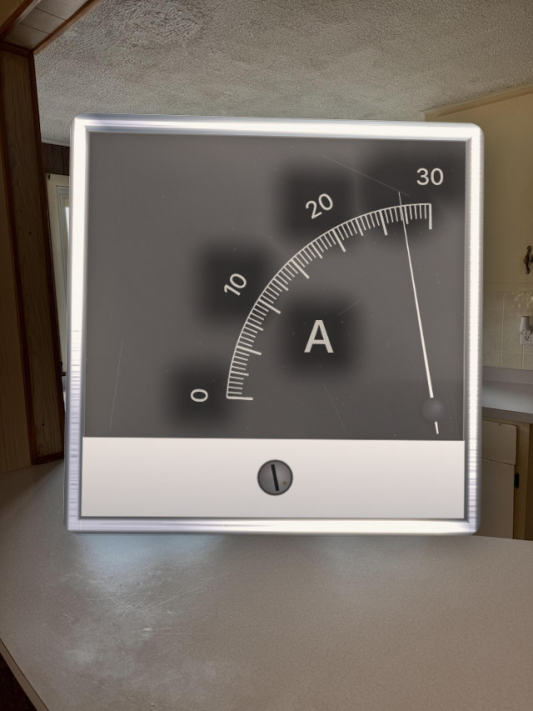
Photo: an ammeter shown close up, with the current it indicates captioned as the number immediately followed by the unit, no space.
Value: 27A
